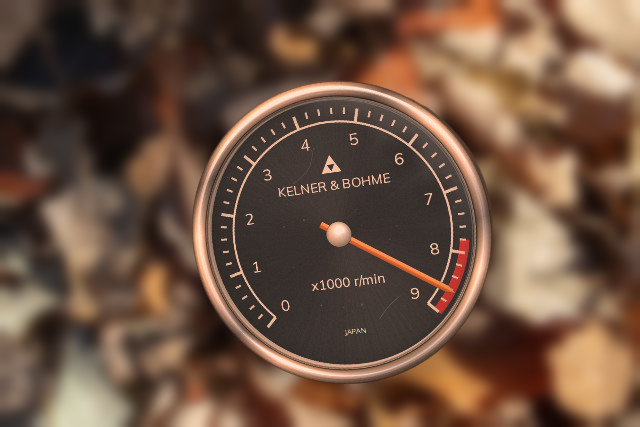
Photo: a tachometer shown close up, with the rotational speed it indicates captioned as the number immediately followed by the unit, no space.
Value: 8600rpm
